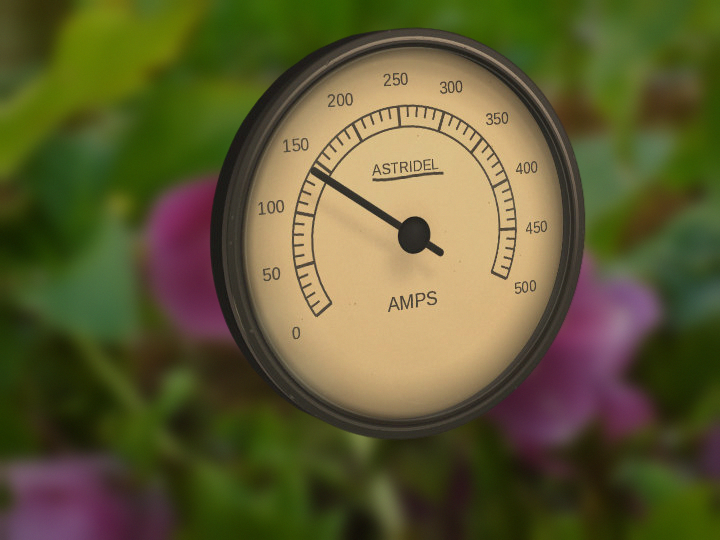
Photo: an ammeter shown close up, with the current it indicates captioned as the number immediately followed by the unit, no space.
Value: 140A
